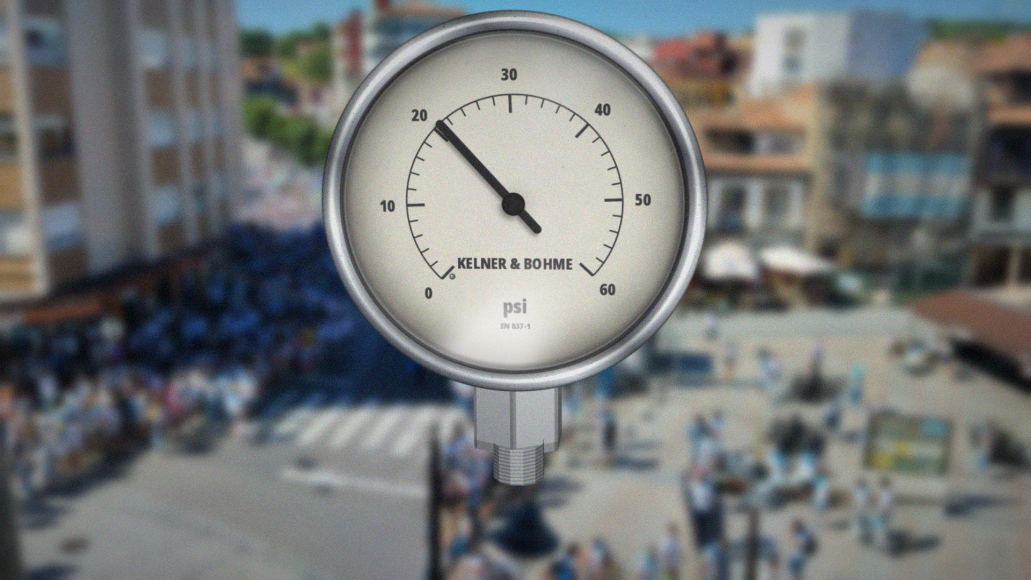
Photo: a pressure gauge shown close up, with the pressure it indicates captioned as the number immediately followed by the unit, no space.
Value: 21psi
